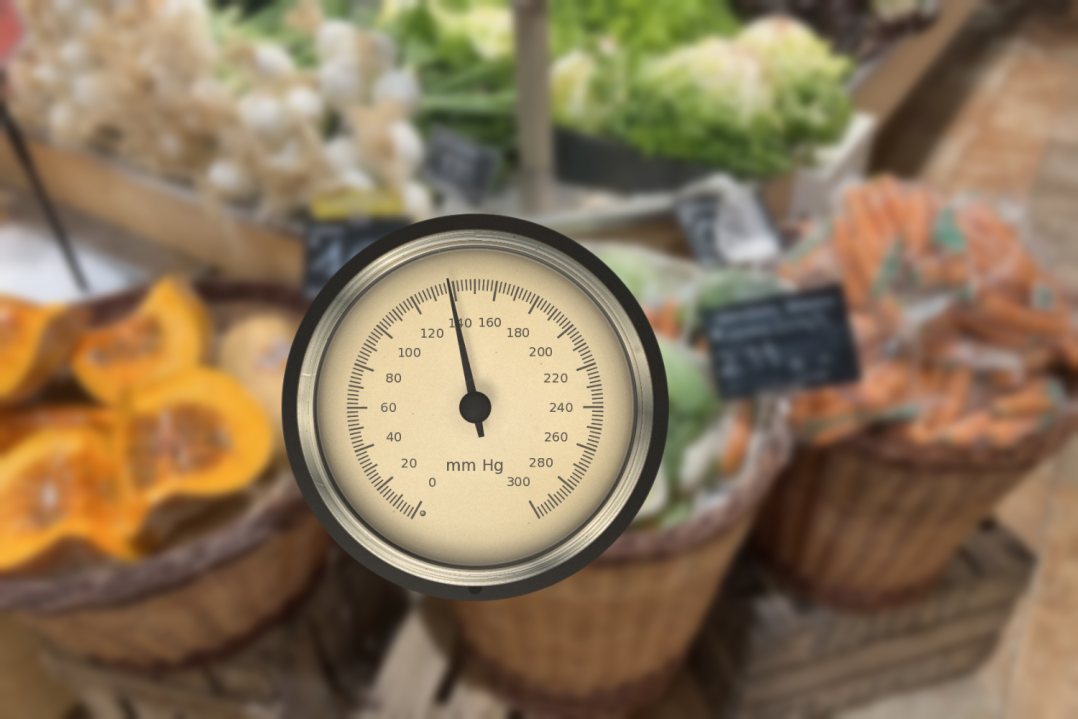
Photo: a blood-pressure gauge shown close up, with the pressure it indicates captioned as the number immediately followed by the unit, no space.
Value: 138mmHg
